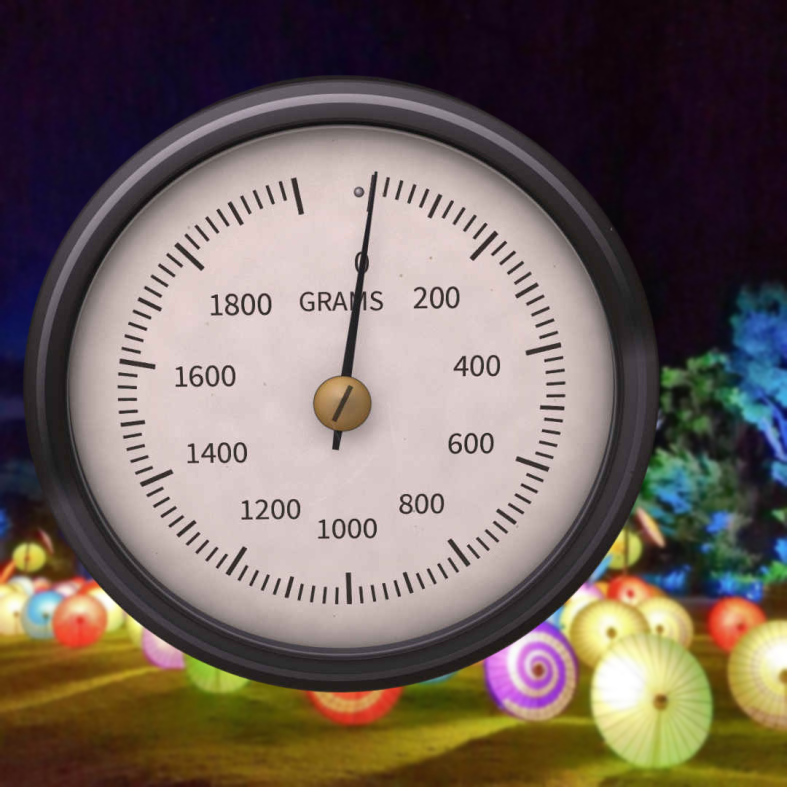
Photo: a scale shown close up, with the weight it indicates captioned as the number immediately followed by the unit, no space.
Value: 0g
